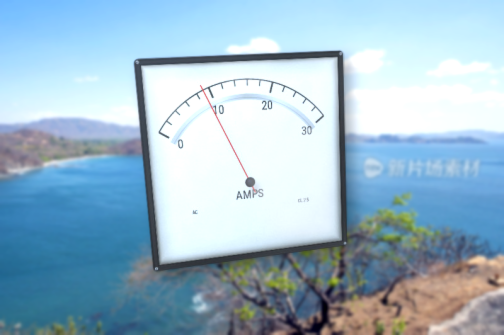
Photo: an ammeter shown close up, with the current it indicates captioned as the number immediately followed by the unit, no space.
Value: 9A
